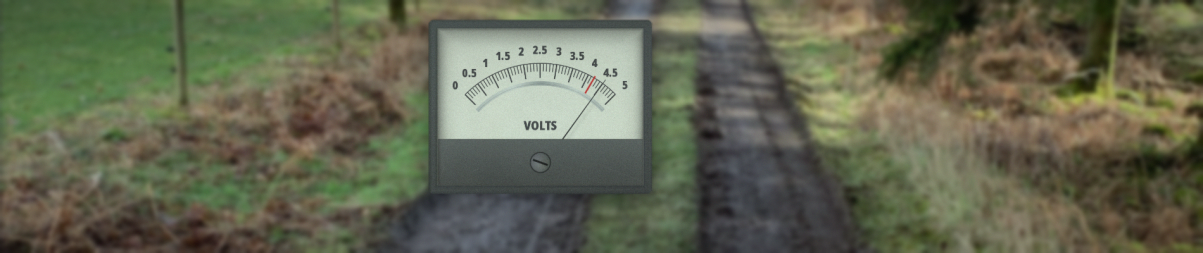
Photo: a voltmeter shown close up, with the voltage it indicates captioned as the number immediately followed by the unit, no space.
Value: 4.5V
